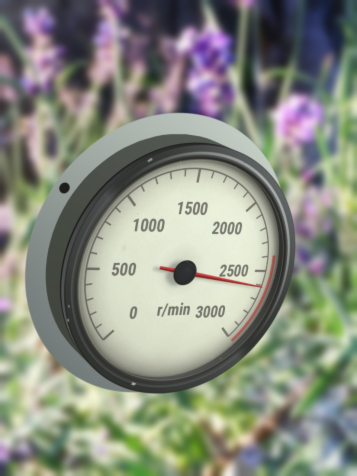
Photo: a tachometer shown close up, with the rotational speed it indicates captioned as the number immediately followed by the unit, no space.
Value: 2600rpm
